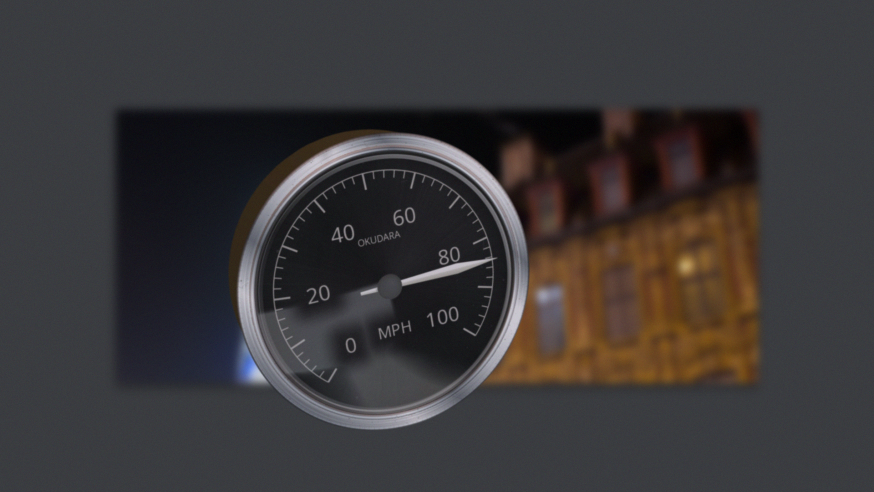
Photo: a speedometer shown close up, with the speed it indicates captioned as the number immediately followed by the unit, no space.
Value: 84mph
